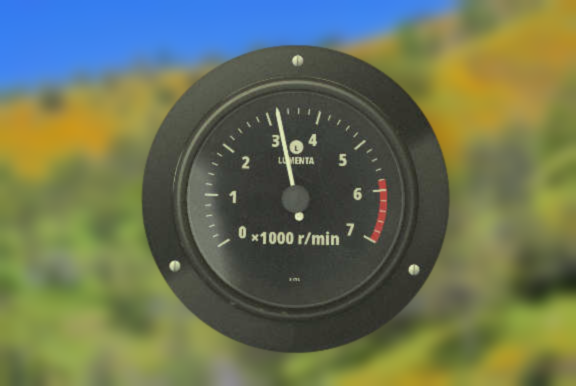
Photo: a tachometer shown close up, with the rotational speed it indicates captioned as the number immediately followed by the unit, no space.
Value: 3200rpm
